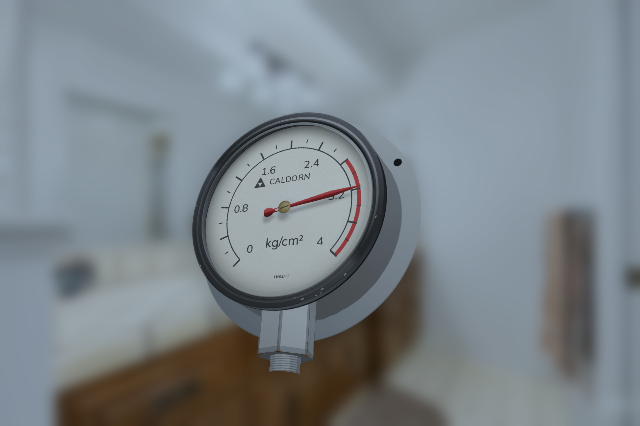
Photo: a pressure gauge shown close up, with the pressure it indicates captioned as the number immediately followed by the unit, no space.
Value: 3.2kg/cm²
